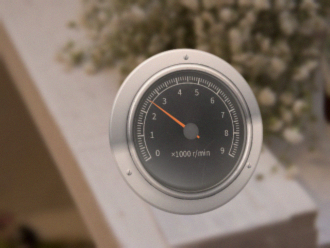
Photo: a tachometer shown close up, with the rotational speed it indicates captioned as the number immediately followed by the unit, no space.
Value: 2500rpm
